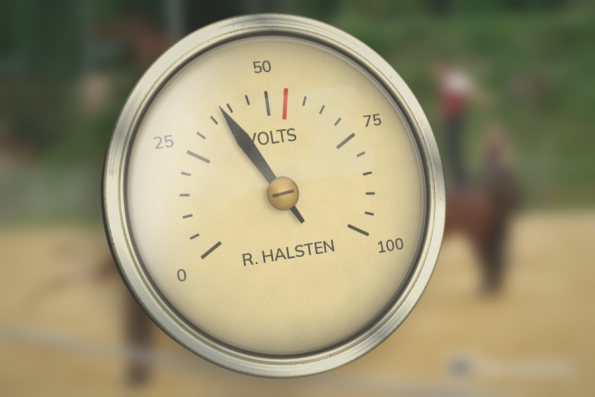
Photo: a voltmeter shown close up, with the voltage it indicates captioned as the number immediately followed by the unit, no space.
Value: 37.5V
